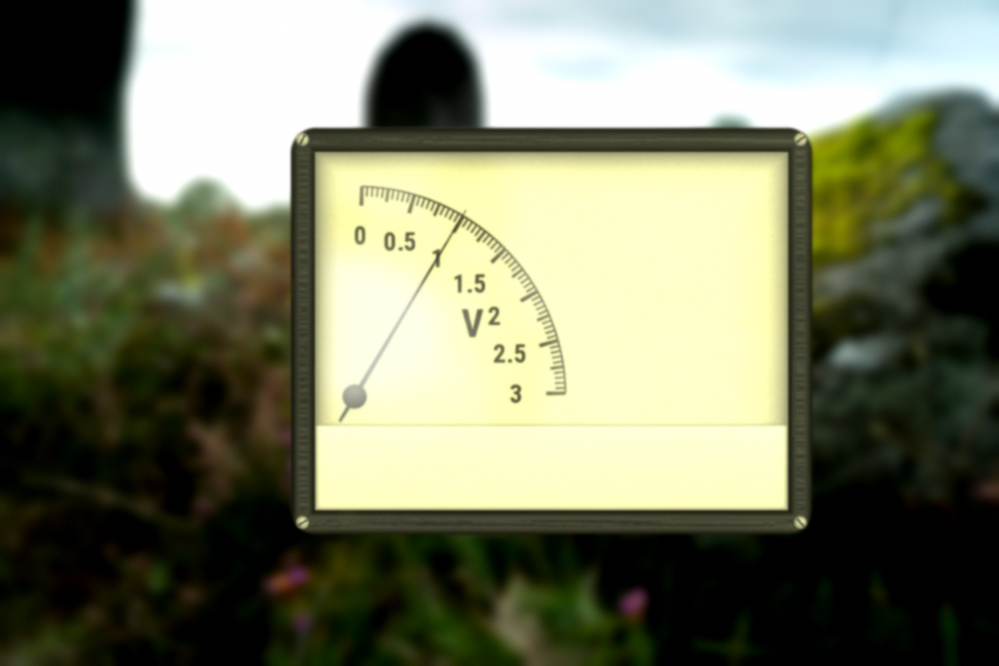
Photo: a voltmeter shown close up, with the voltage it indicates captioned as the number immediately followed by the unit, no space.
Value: 1V
